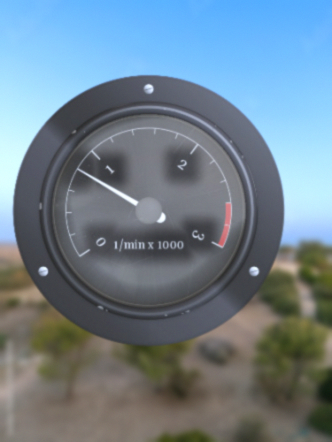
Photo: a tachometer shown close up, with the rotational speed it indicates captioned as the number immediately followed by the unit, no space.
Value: 800rpm
